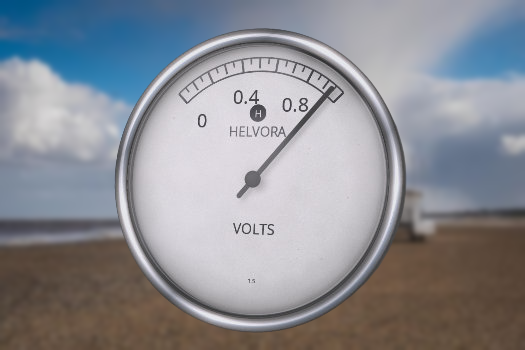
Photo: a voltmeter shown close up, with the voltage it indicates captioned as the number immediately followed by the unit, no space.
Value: 0.95V
